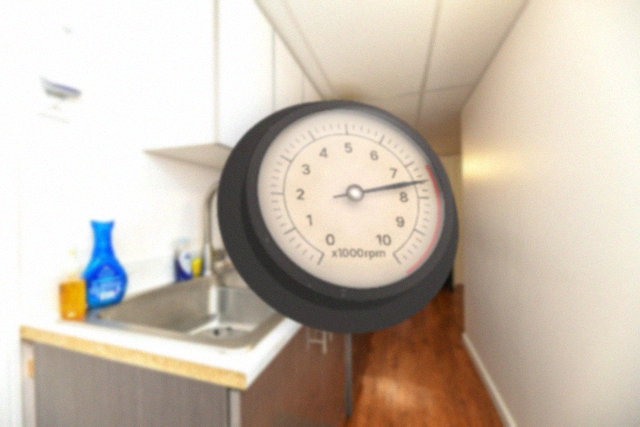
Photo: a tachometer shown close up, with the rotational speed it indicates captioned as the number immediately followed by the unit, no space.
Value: 7600rpm
